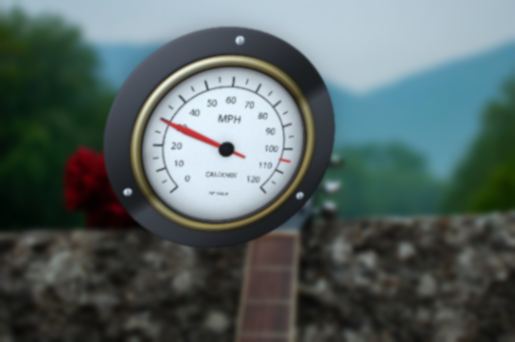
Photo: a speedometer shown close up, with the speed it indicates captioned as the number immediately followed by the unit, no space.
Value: 30mph
